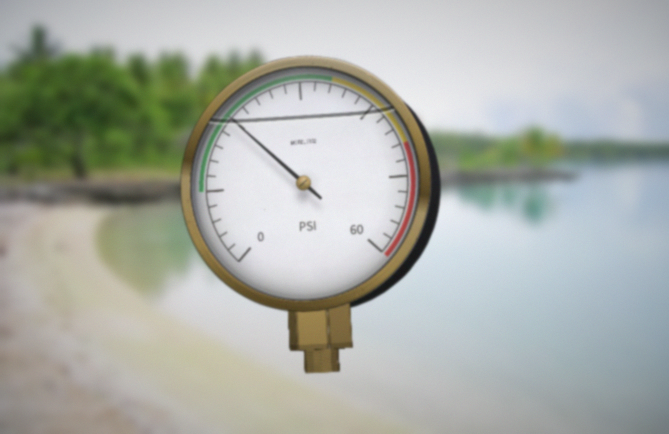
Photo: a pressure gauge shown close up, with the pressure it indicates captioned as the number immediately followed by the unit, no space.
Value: 20psi
